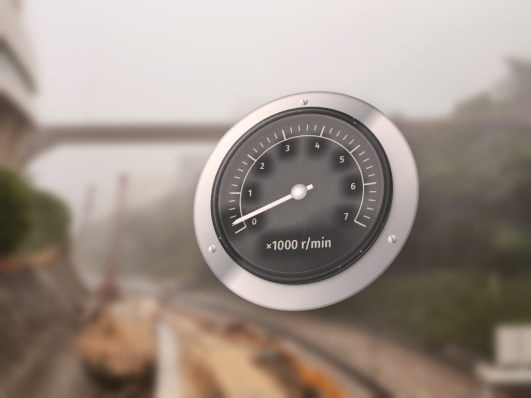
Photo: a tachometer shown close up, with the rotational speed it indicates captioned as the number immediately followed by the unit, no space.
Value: 200rpm
